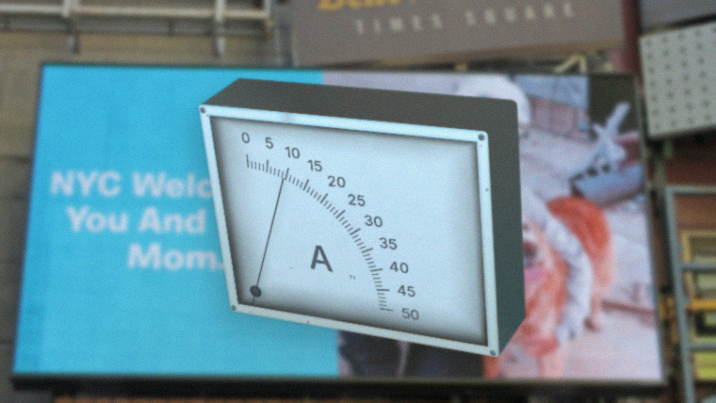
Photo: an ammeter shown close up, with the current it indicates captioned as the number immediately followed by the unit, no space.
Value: 10A
